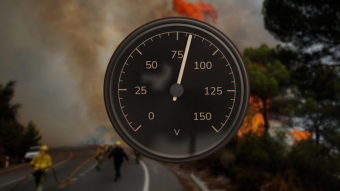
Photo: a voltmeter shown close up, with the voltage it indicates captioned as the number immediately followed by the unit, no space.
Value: 82.5V
